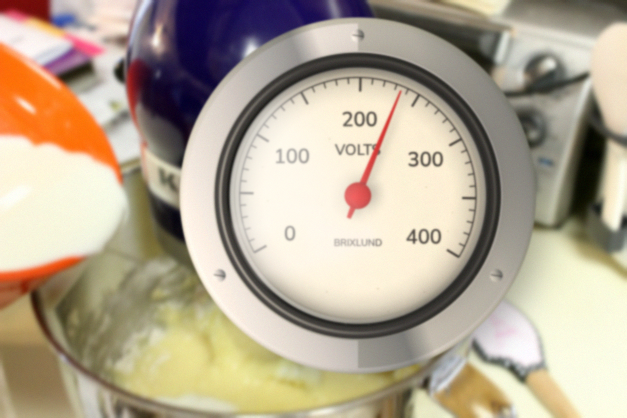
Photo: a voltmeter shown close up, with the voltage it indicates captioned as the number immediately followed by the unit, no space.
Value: 235V
